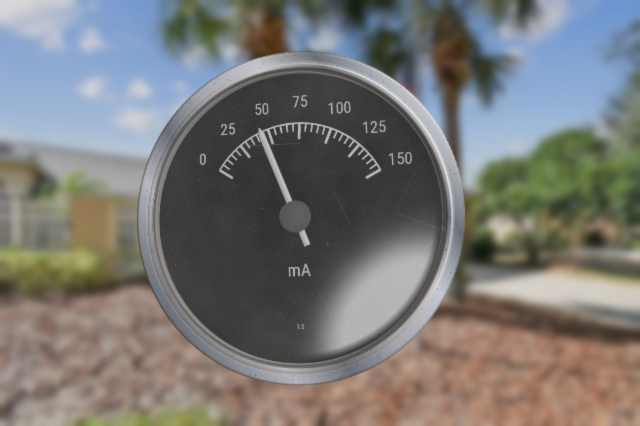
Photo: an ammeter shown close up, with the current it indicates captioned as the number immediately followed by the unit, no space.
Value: 45mA
